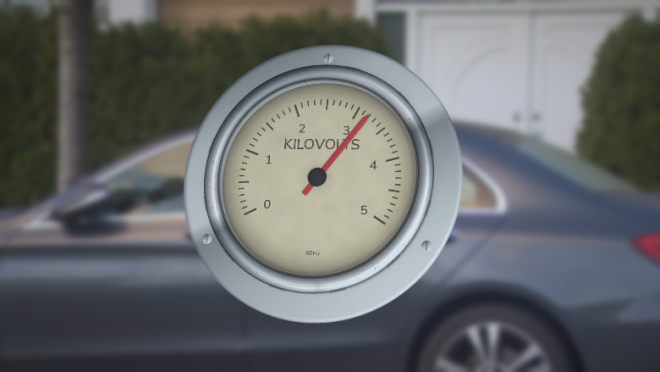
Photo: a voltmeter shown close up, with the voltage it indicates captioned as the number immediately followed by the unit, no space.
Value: 3.2kV
